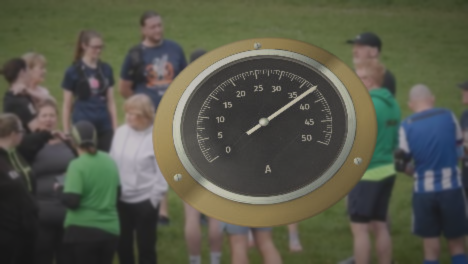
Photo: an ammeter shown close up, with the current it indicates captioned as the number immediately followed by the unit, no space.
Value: 37.5A
